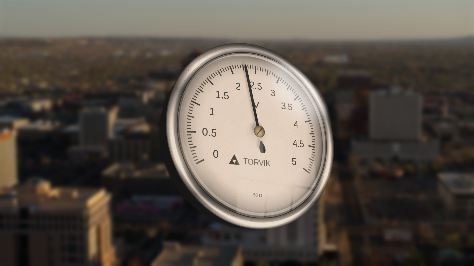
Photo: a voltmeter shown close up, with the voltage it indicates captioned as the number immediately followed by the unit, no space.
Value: 2.25V
